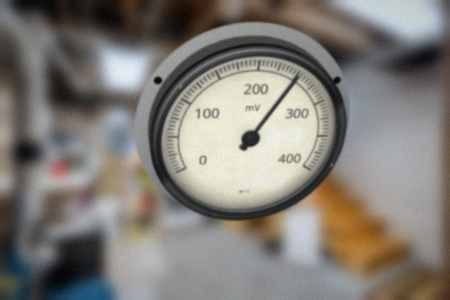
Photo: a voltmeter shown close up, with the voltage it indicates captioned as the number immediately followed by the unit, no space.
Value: 250mV
